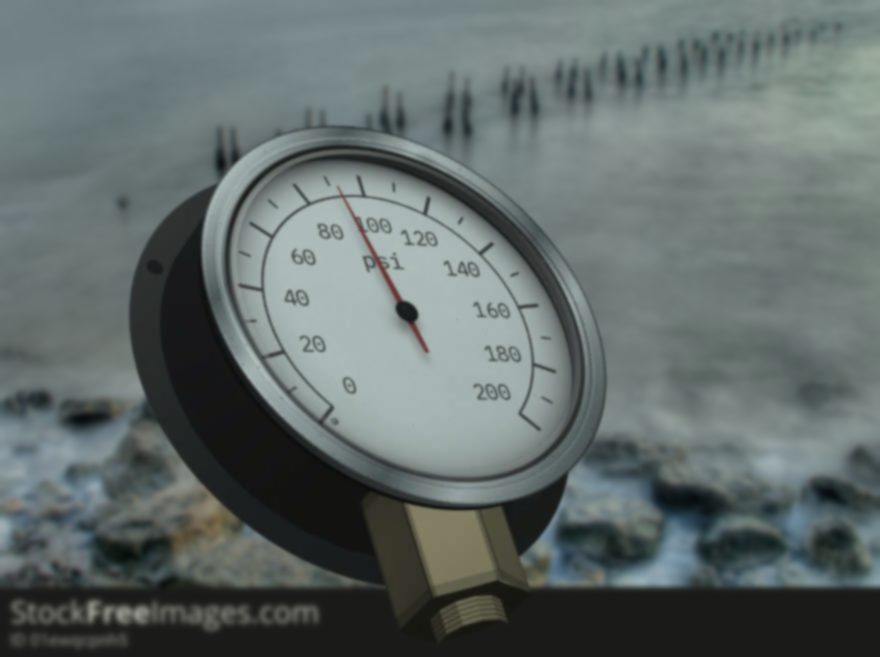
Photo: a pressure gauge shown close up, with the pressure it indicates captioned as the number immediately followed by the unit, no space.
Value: 90psi
